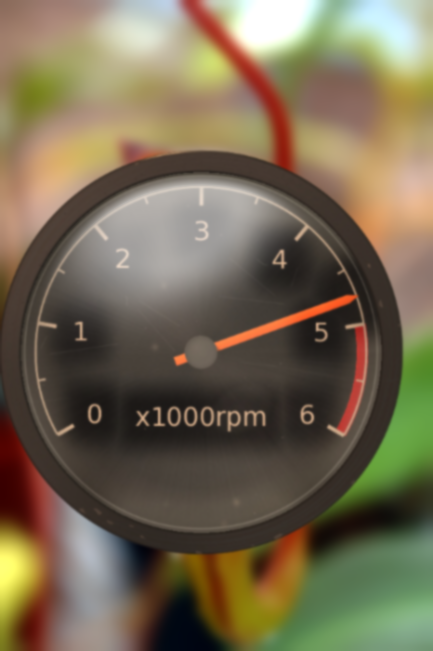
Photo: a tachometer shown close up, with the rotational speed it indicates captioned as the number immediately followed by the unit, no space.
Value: 4750rpm
